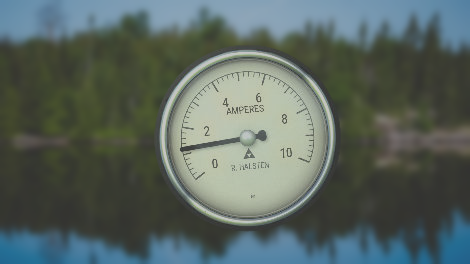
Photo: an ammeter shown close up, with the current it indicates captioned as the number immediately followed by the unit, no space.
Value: 1.2A
